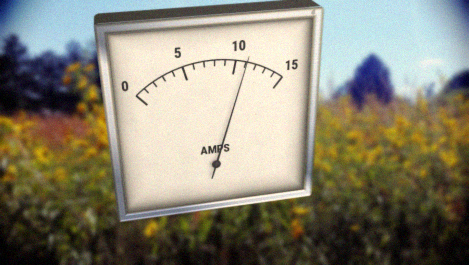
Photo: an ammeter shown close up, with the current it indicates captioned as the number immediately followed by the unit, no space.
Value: 11A
